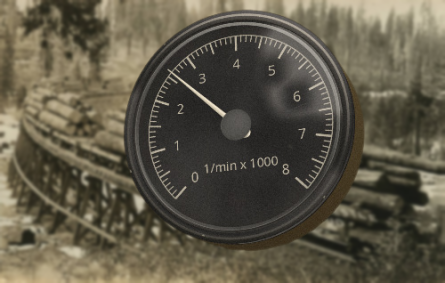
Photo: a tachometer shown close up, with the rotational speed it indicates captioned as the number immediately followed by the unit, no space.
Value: 2600rpm
